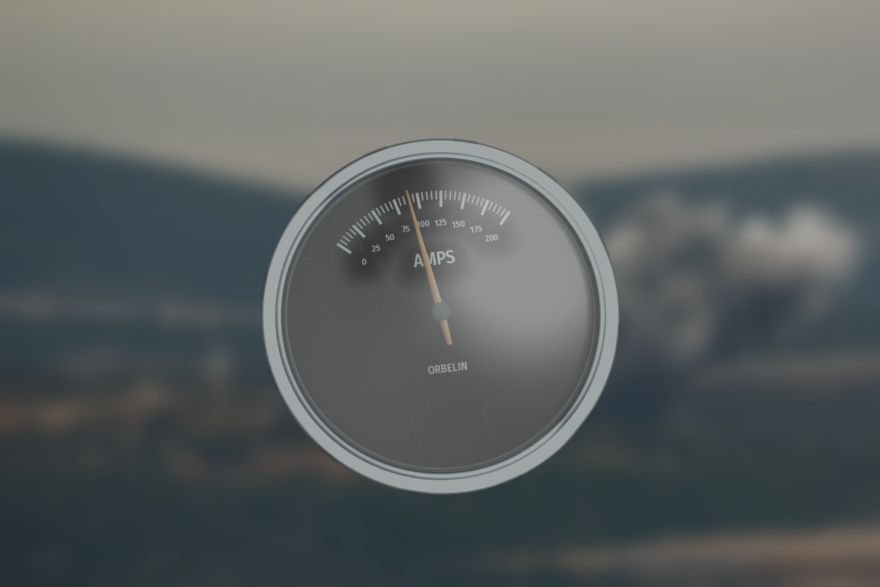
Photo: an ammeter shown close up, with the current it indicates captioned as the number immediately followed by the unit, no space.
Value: 90A
